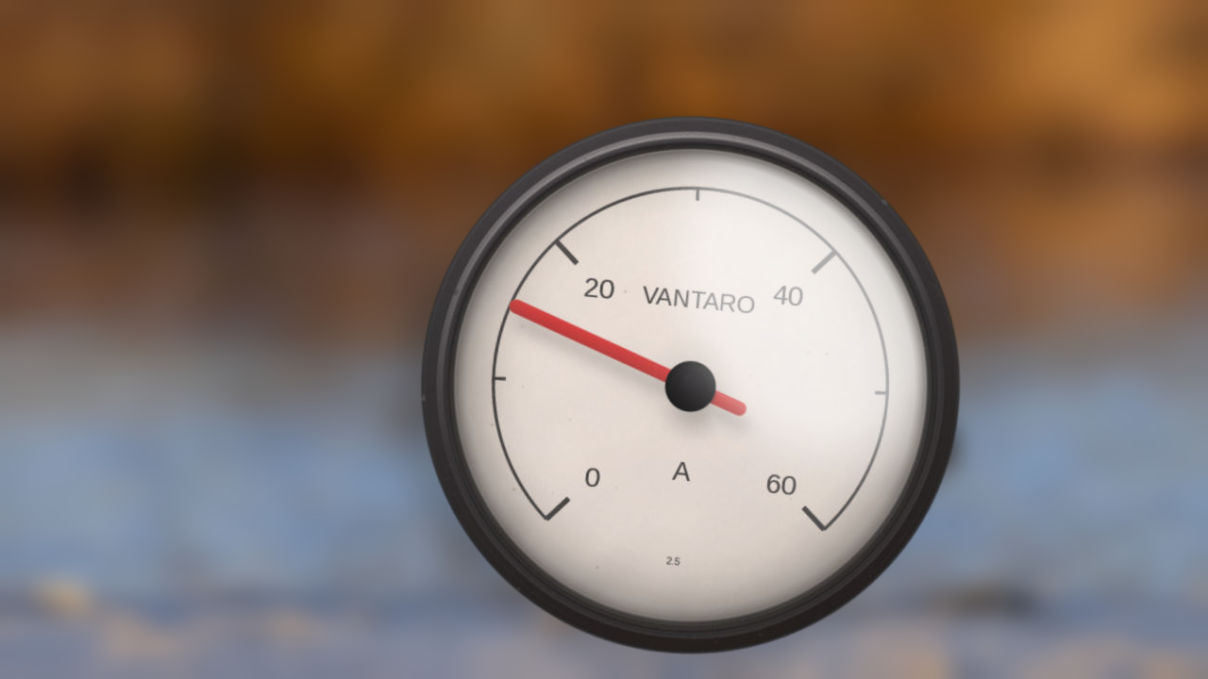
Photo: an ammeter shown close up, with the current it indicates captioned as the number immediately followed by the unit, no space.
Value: 15A
